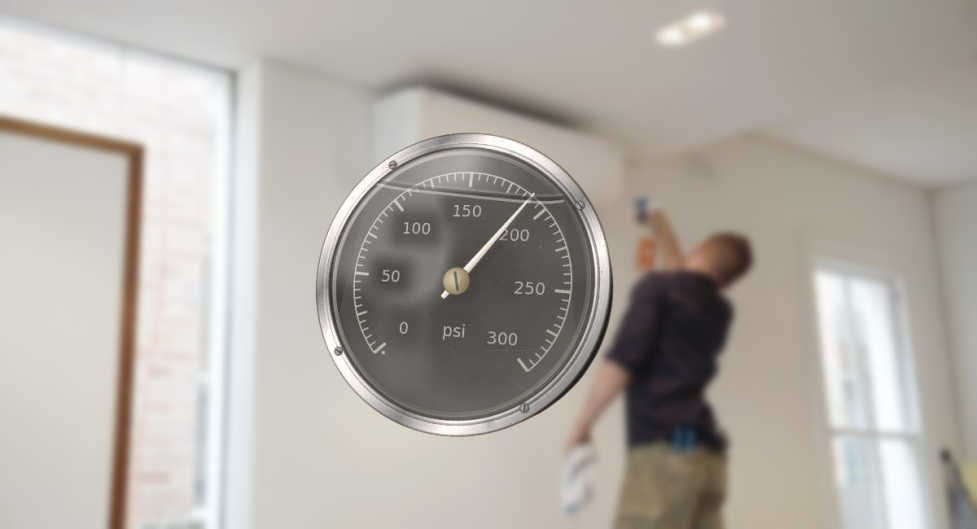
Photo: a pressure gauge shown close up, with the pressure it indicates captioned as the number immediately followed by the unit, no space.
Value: 190psi
